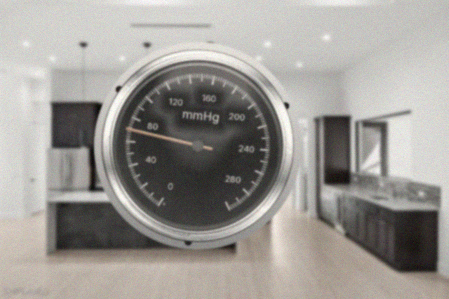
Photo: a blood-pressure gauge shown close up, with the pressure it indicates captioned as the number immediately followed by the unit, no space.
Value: 70mmHg
